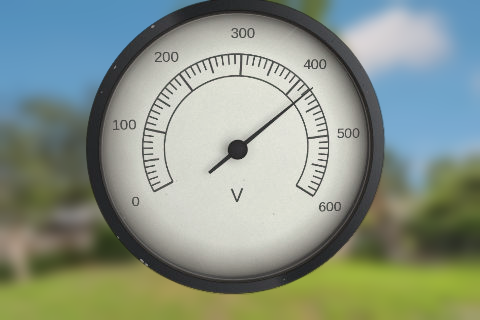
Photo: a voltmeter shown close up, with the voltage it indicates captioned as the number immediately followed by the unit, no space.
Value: 420V
